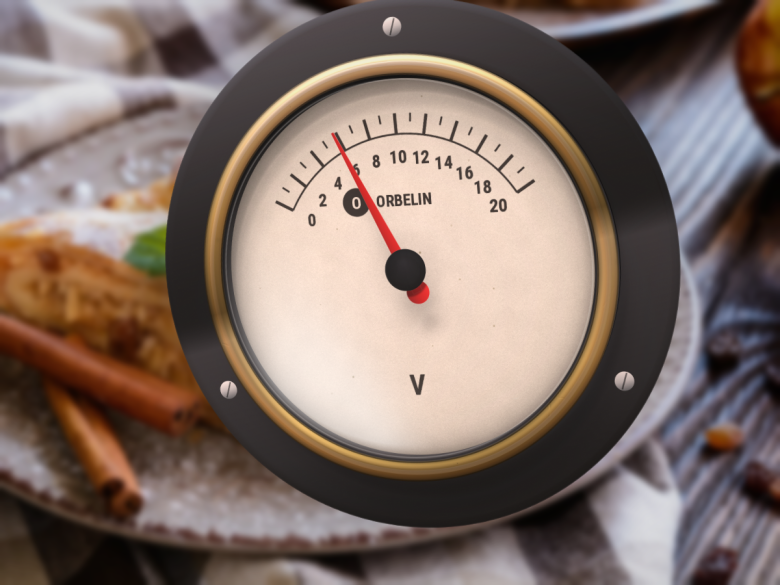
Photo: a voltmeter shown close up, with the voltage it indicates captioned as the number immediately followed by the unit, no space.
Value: 6V
